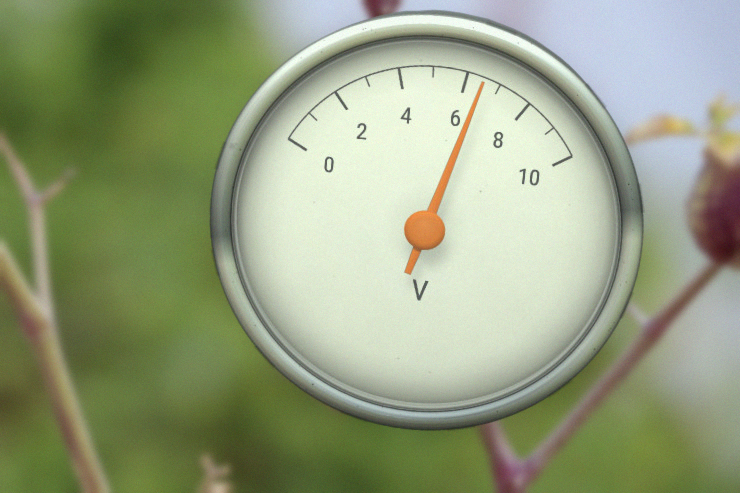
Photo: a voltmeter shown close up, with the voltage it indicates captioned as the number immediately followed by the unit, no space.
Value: 6.5V
